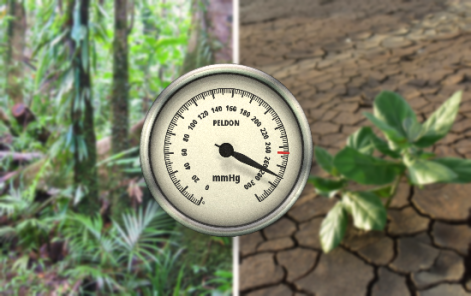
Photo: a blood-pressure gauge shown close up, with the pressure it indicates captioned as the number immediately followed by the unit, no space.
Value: 270mmHg
